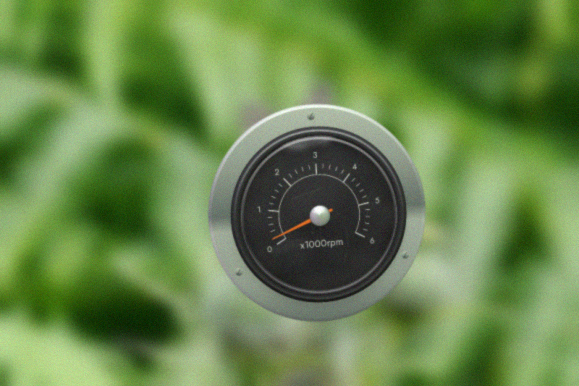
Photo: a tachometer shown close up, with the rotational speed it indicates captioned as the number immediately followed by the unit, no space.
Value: 200rpm
